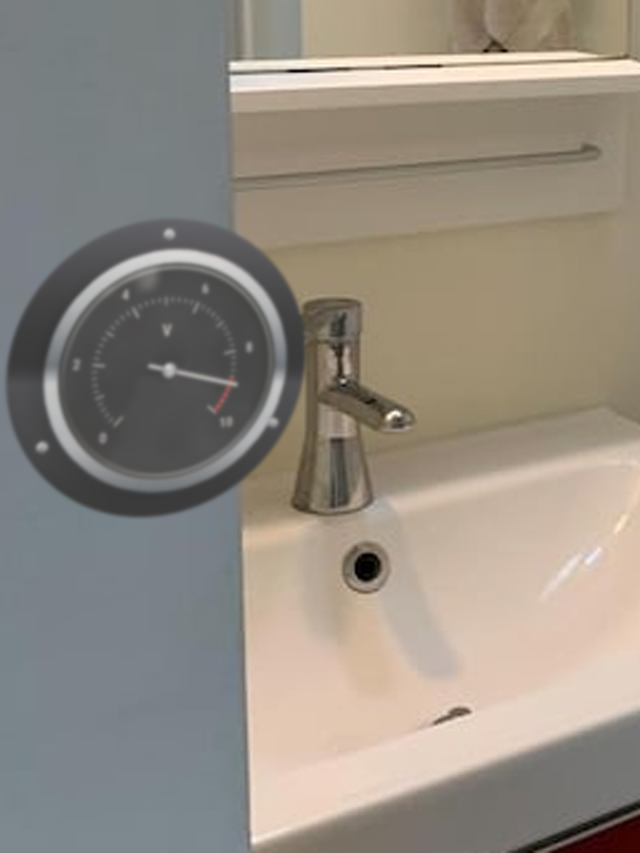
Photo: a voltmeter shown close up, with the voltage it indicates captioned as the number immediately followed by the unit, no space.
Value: 9V
